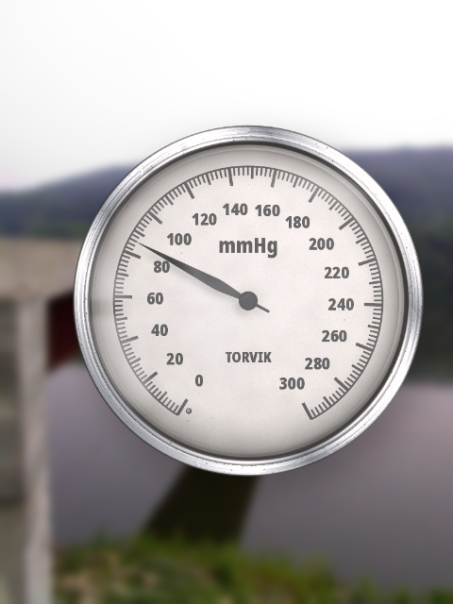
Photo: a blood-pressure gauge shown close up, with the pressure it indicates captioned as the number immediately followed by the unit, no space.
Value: 86mmHg
